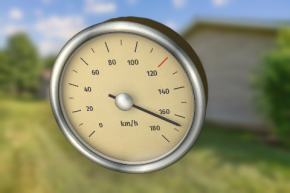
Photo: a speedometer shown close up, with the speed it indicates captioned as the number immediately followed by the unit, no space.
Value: 165km/h
